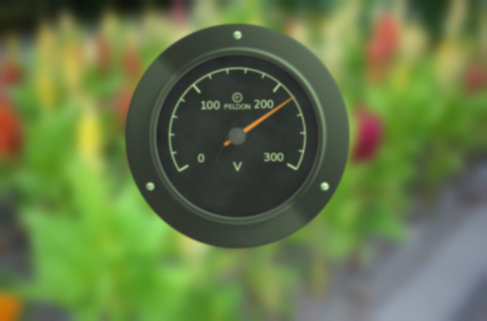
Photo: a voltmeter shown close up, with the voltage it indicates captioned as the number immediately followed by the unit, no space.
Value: 220V
